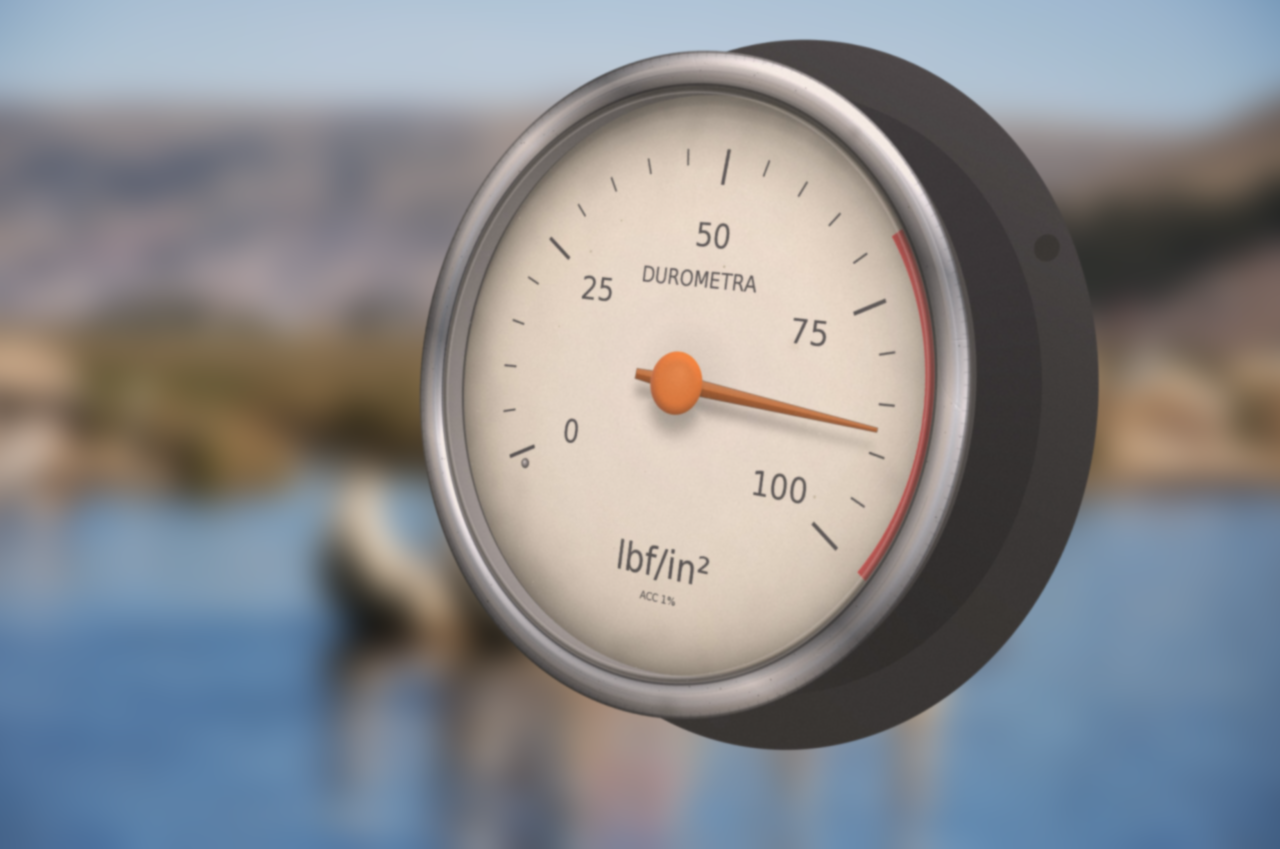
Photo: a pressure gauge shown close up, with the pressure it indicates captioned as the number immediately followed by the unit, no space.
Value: 87.5psi
